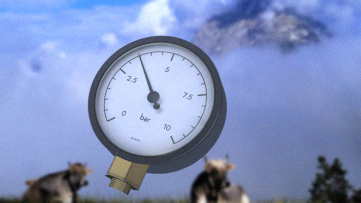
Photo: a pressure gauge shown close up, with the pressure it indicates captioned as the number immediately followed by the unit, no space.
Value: 3.5bar
